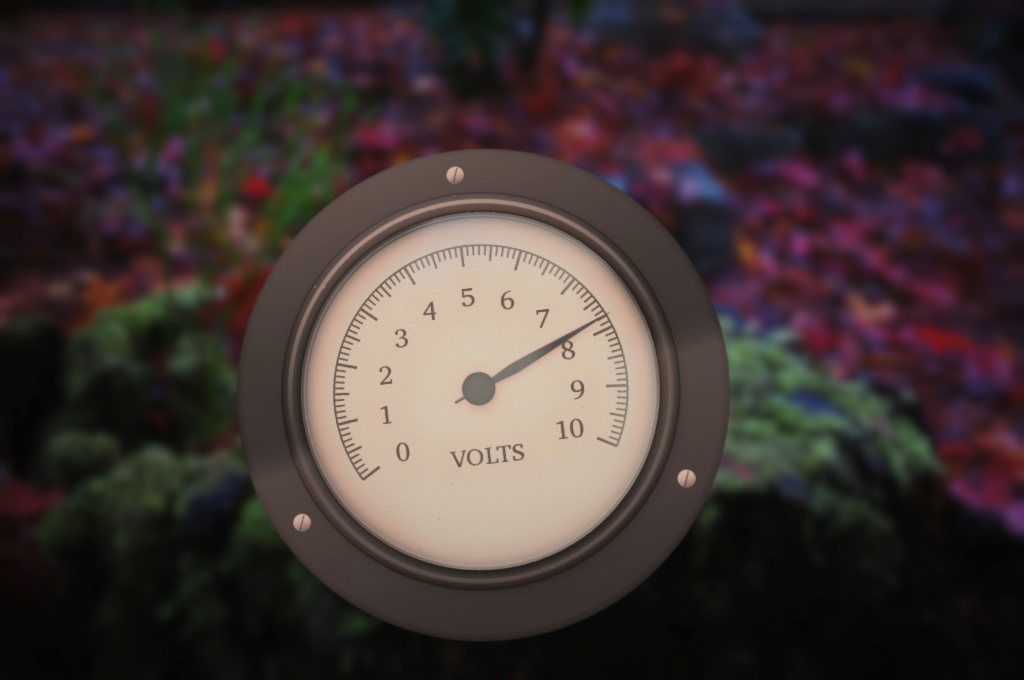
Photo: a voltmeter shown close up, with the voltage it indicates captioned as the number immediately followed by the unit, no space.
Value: 7.8V
